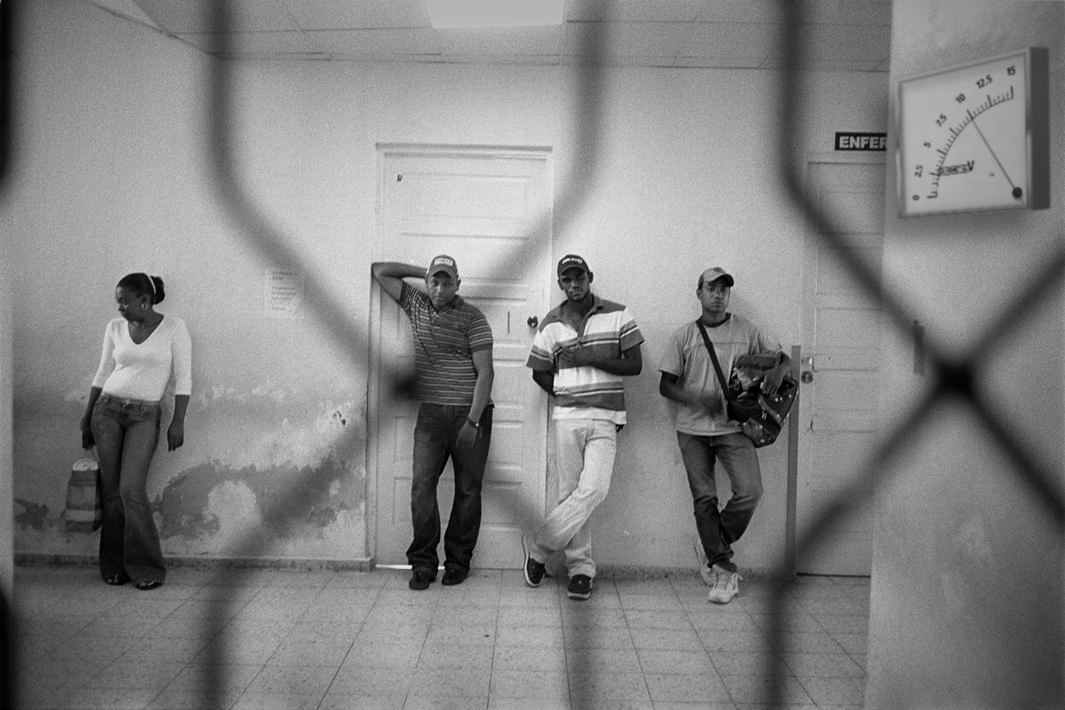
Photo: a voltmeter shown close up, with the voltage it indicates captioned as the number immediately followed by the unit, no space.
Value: 10V
